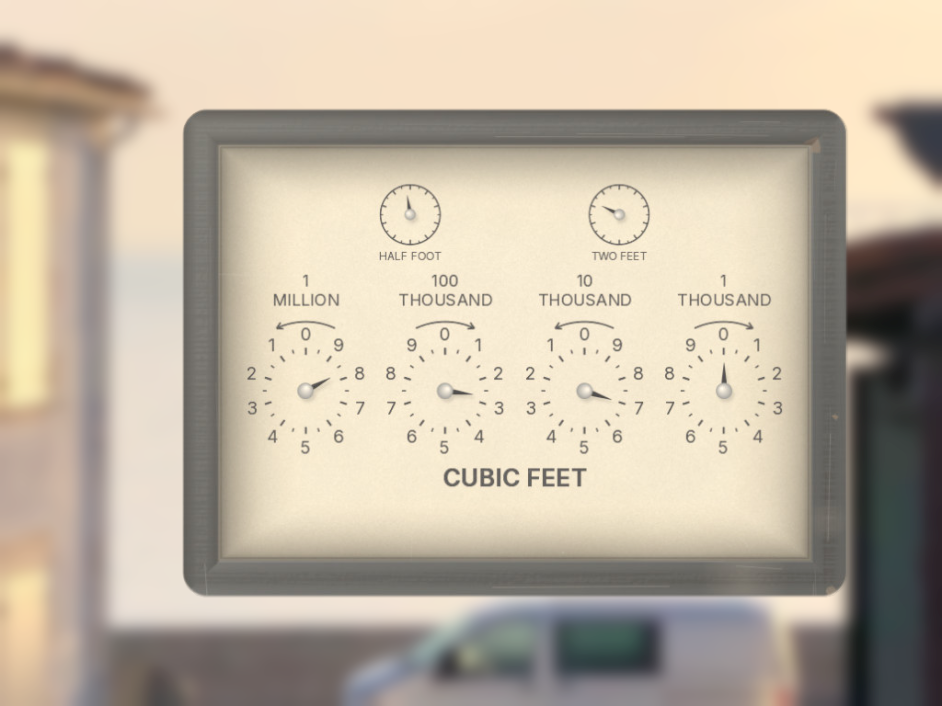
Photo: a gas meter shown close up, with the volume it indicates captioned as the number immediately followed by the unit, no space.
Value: 827000ft³
